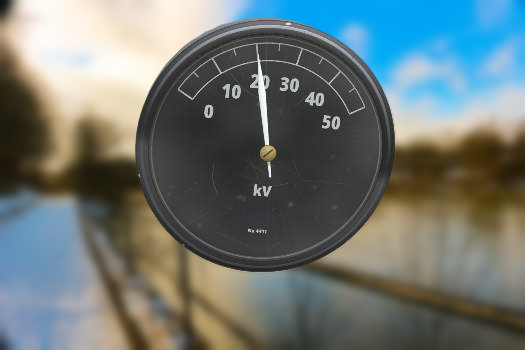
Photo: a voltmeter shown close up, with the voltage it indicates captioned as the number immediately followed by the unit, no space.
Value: 20kV
